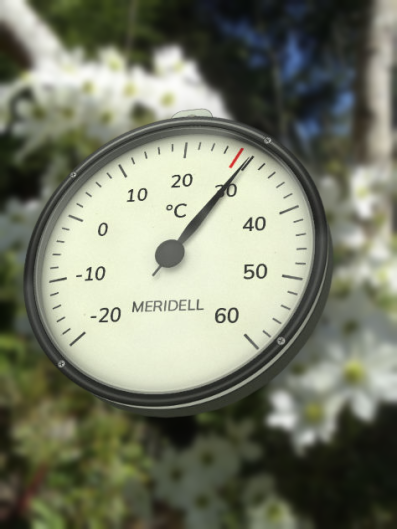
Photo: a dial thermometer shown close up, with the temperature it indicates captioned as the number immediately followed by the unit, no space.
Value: 30°C
